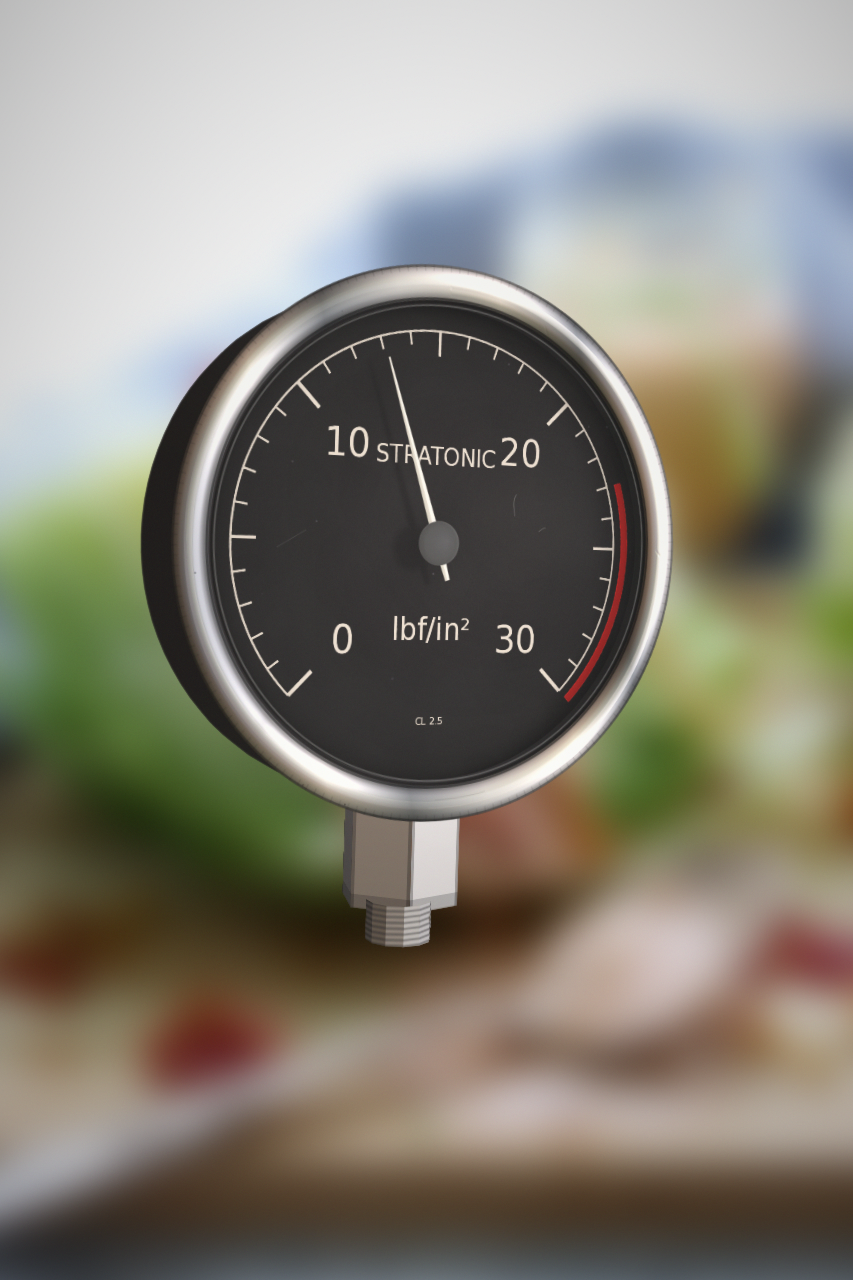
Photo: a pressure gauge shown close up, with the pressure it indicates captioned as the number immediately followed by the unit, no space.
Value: 13psi
